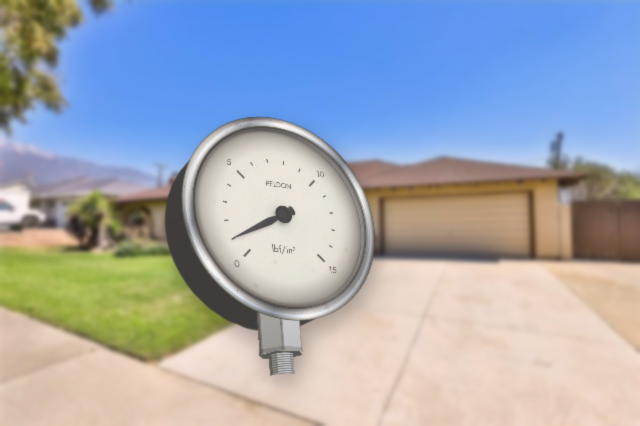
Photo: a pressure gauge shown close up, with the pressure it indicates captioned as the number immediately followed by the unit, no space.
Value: 1psi
